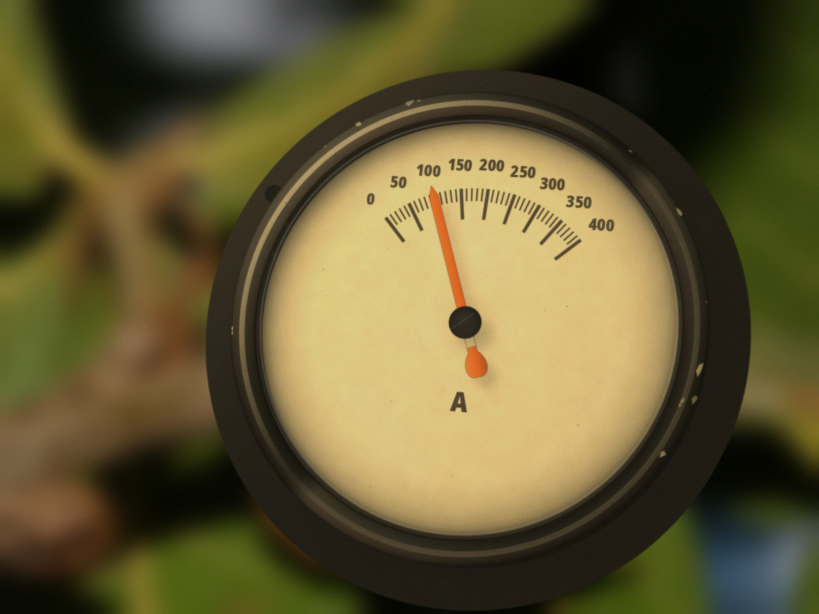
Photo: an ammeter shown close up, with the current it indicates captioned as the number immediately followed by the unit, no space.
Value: 100A
